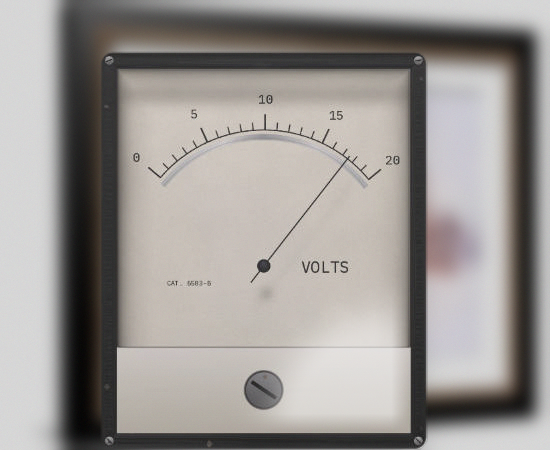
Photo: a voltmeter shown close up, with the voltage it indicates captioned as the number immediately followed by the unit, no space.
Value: 17.5V
